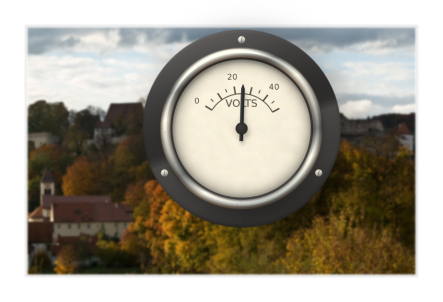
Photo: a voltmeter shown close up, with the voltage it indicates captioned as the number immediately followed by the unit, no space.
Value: 25V
